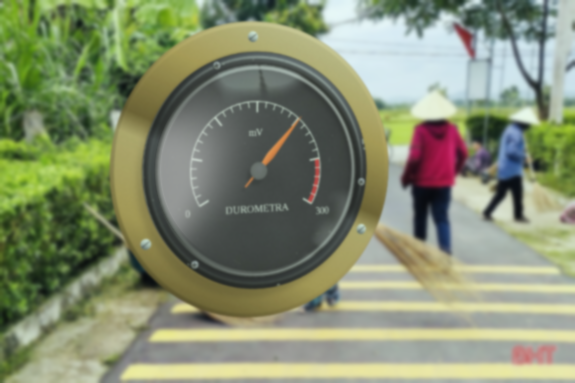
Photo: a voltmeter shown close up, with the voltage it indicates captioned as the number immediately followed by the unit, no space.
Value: 200mV
